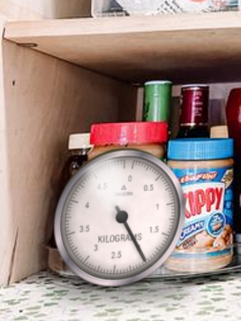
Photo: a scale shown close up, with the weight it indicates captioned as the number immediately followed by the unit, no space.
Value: 2kg
